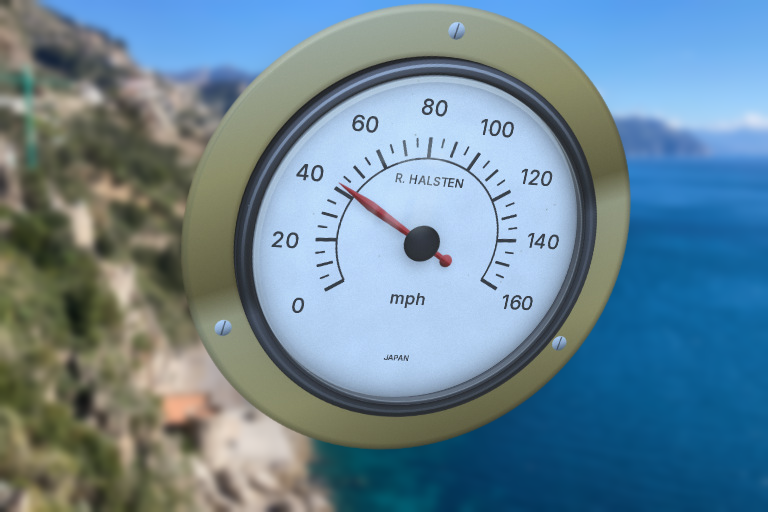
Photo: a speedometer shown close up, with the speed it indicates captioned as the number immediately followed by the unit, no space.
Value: 42.5mph
